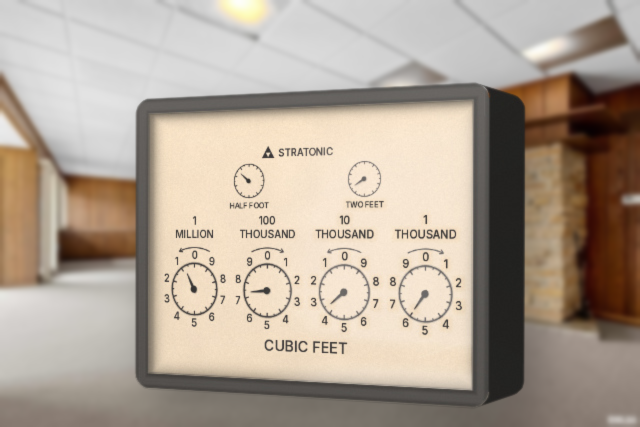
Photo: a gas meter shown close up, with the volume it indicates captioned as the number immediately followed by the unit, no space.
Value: 73600ft³
